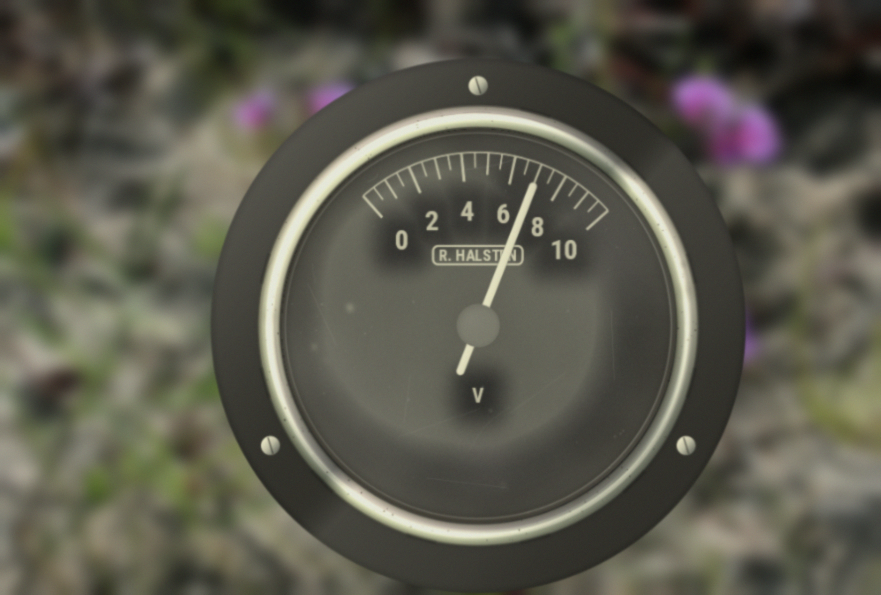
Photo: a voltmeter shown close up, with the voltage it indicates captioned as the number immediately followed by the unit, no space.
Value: 7V
